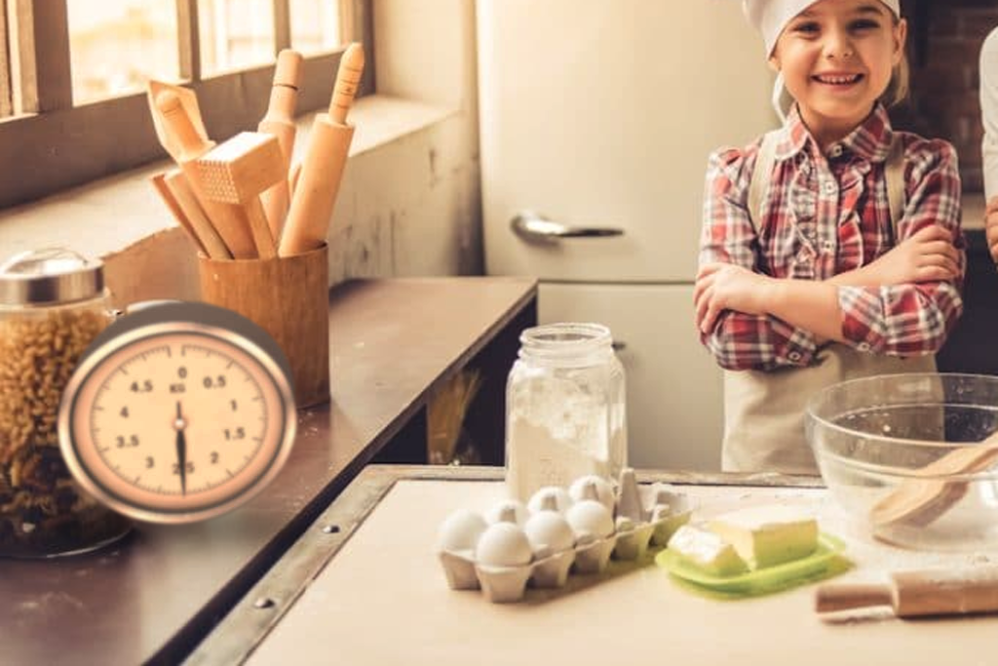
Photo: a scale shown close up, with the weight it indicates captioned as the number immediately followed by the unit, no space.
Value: 2.5kg
